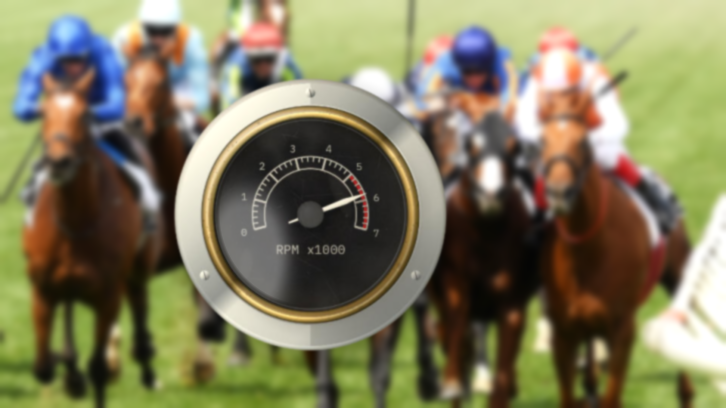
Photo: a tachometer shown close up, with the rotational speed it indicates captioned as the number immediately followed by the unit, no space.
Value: 5800rpm
